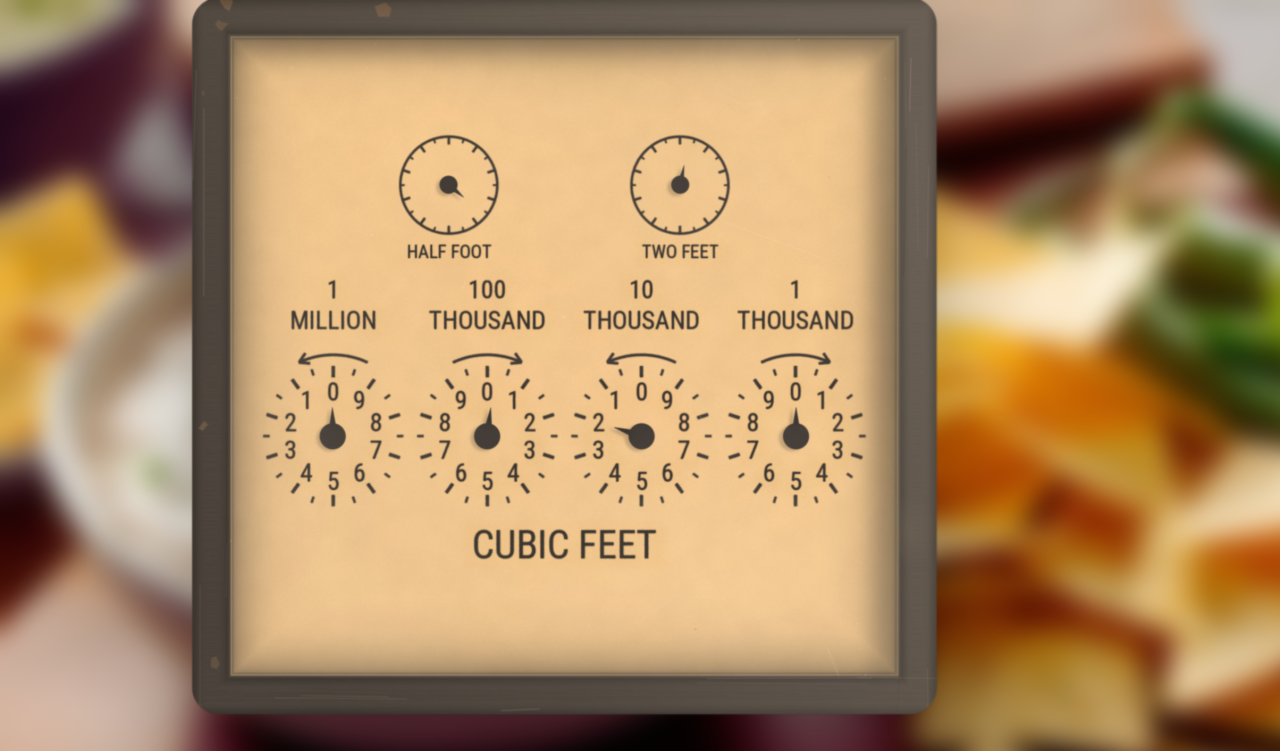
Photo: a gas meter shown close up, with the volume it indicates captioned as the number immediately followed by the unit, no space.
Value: 2000ft³
